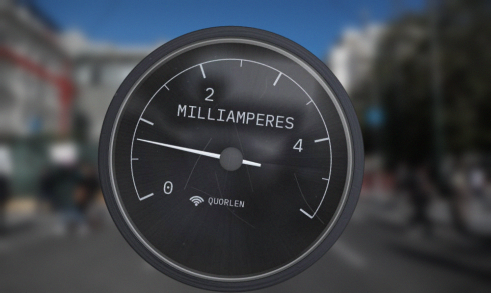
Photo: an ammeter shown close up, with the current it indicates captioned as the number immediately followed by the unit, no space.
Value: 0.75mA
